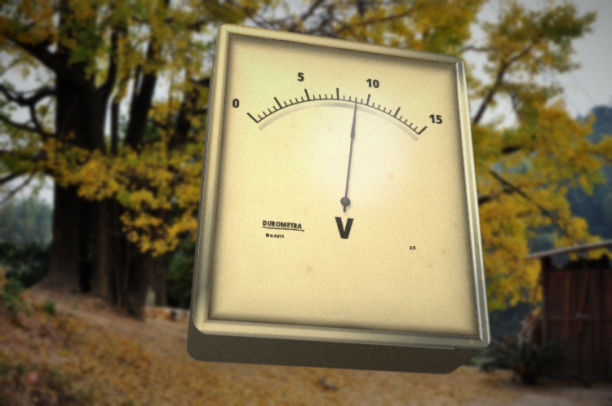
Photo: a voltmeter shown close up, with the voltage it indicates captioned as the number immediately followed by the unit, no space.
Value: 9V
